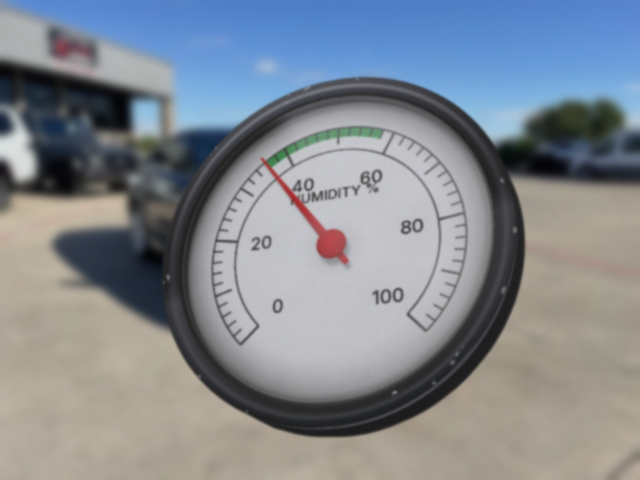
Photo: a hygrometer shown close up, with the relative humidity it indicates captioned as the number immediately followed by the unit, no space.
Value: 36%
